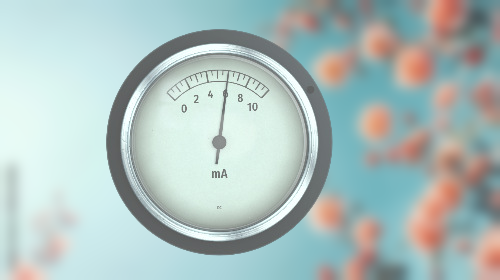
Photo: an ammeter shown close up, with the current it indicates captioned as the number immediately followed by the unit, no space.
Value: 6mA
